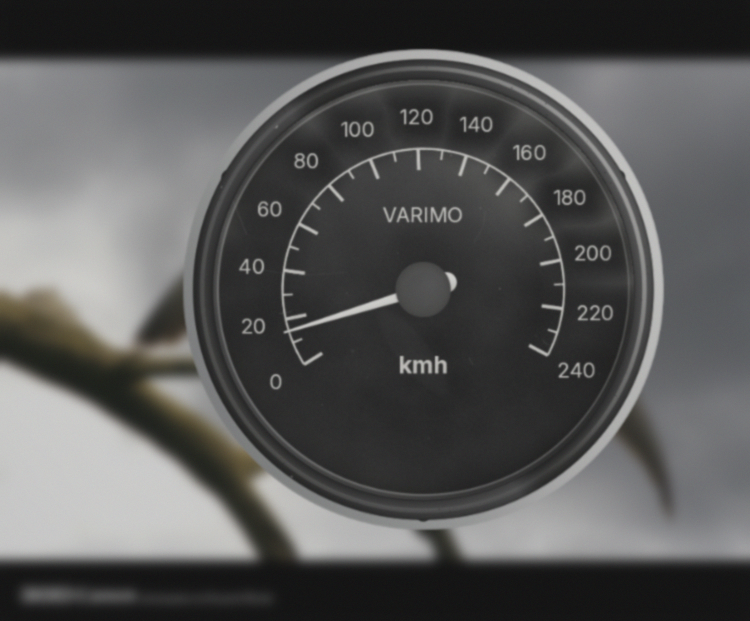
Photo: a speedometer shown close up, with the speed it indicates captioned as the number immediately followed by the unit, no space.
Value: 15km/h
